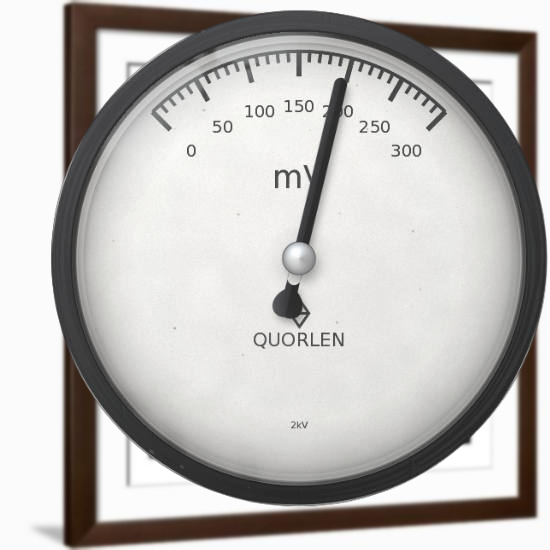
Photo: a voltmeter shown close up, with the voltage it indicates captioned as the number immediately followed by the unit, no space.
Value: 195mV
